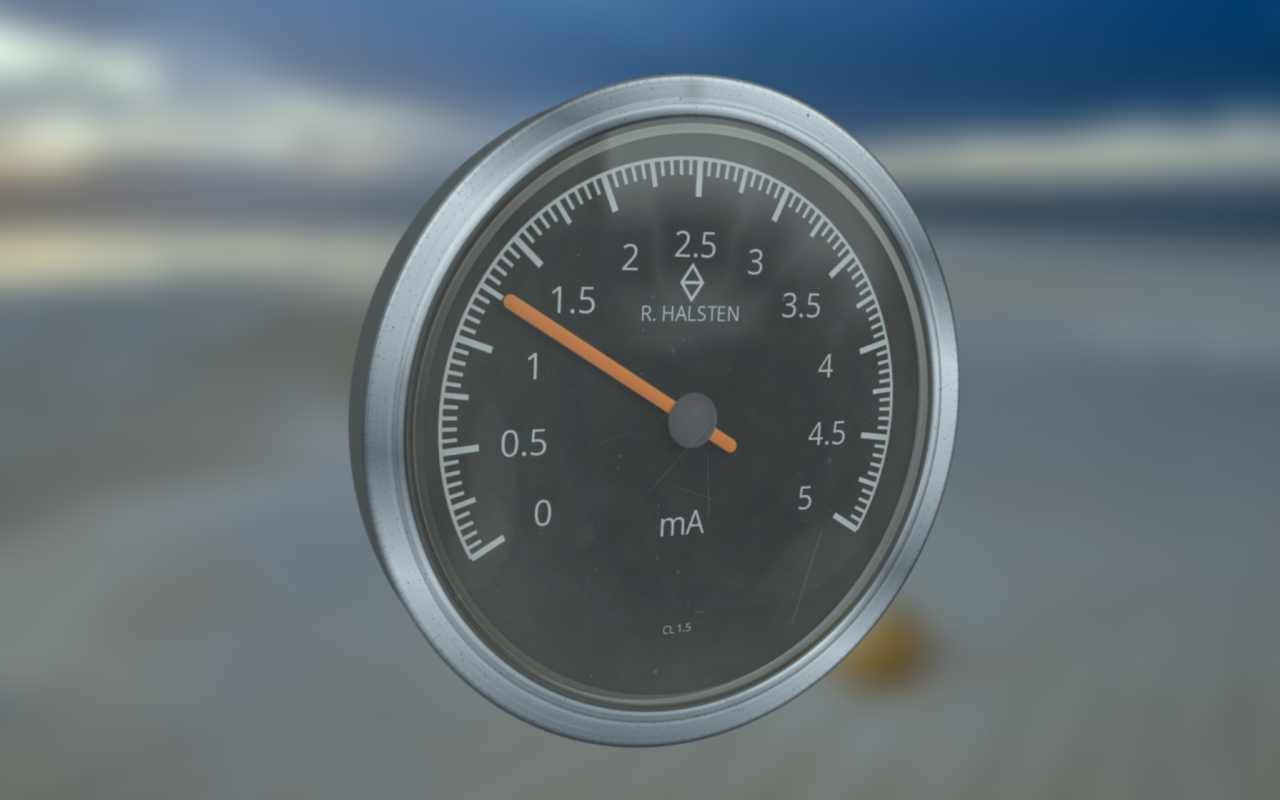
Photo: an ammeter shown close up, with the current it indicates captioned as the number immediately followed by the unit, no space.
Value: 1.25mA
